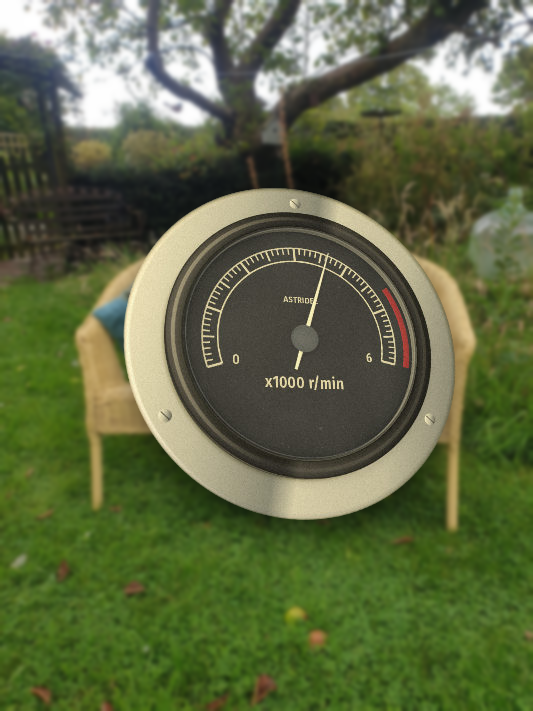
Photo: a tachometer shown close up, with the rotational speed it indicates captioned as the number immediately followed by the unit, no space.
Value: 3600rpm
